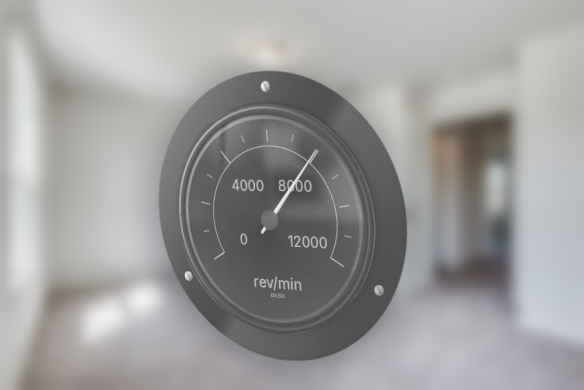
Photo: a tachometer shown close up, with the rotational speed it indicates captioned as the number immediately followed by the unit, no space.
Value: 8000rpm
